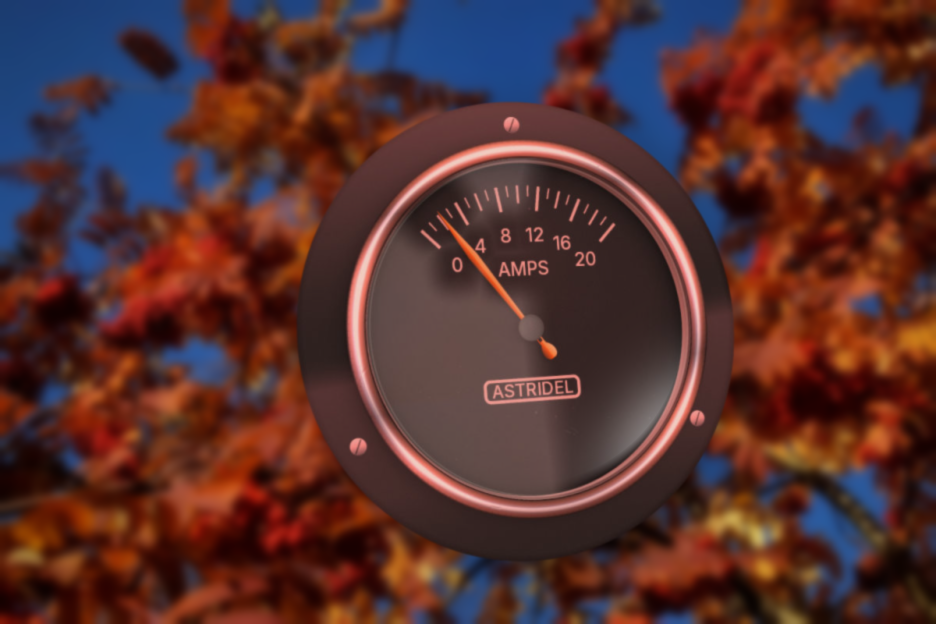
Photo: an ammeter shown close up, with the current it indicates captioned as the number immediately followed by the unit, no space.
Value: 2A
